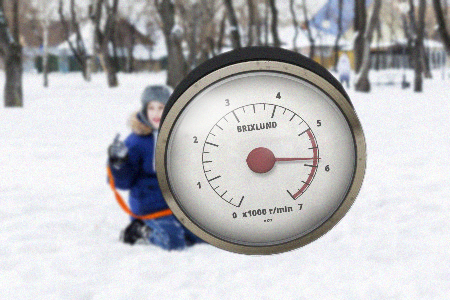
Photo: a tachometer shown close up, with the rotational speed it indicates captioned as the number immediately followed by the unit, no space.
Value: 5750rpm
